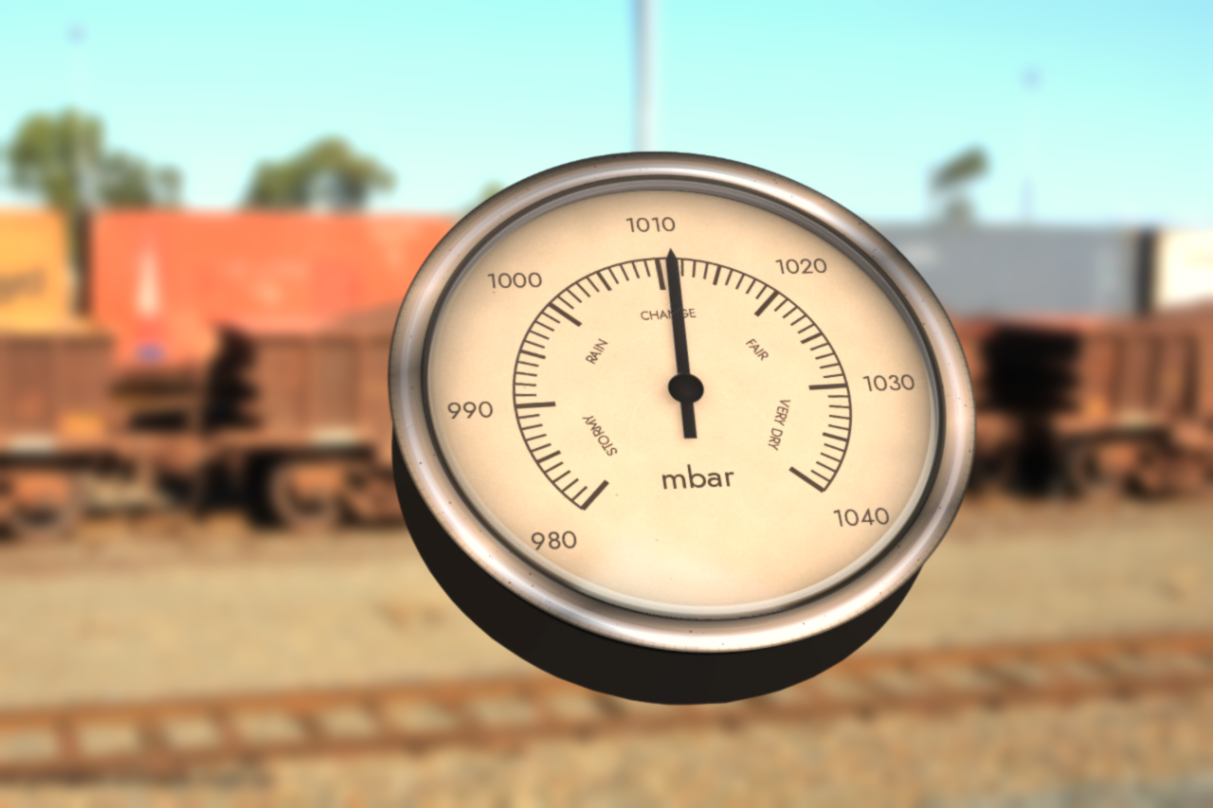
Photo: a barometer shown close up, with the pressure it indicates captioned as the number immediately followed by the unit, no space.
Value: 1011mbar
